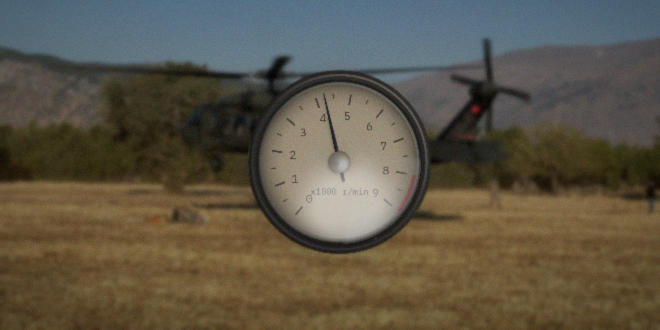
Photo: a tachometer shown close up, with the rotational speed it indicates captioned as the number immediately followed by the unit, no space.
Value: 4250rpm
